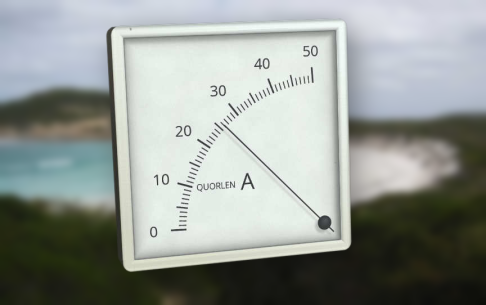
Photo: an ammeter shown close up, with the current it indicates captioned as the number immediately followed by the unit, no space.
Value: 26A
